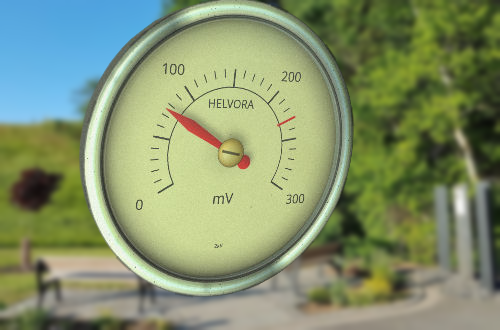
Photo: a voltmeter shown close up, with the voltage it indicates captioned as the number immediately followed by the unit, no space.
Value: 75mV
